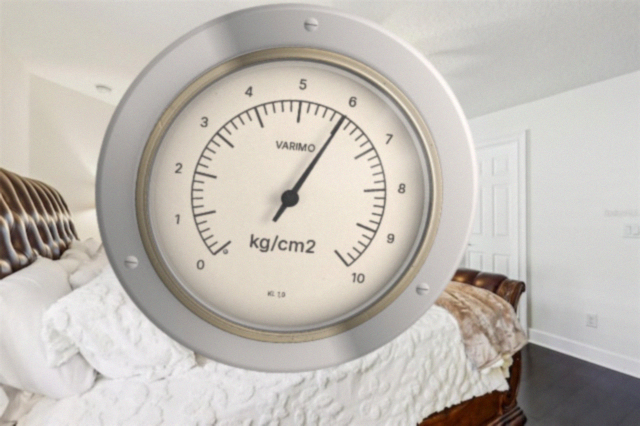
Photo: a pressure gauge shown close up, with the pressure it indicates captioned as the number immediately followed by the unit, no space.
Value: 6kg/cm²
